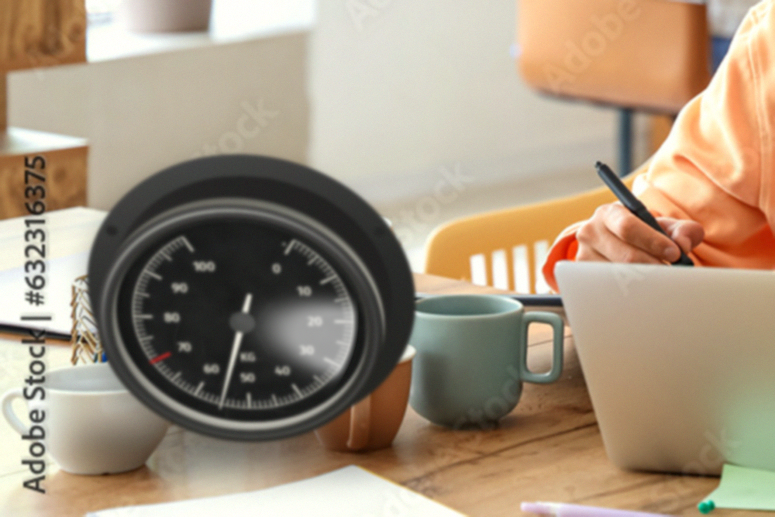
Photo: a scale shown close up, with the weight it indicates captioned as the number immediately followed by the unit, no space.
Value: 55kg
